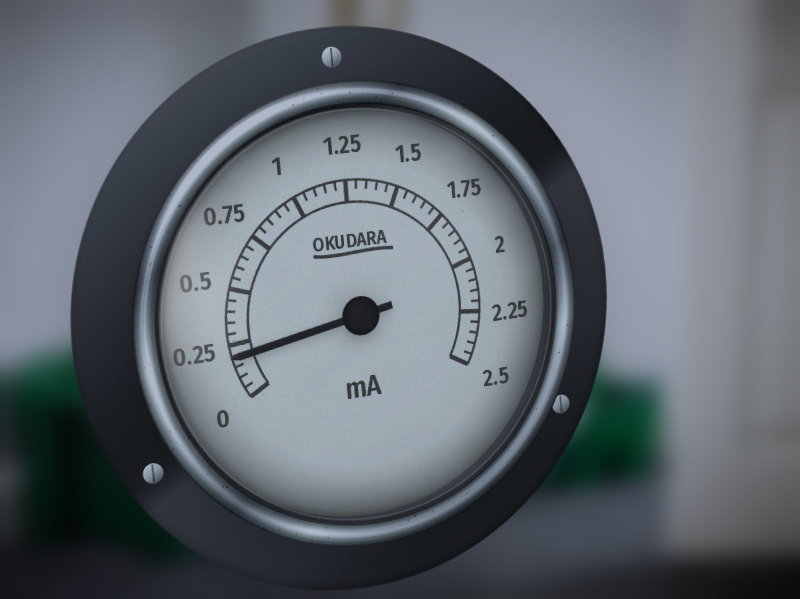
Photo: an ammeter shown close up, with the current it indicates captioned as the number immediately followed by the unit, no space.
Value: 0.2mA
